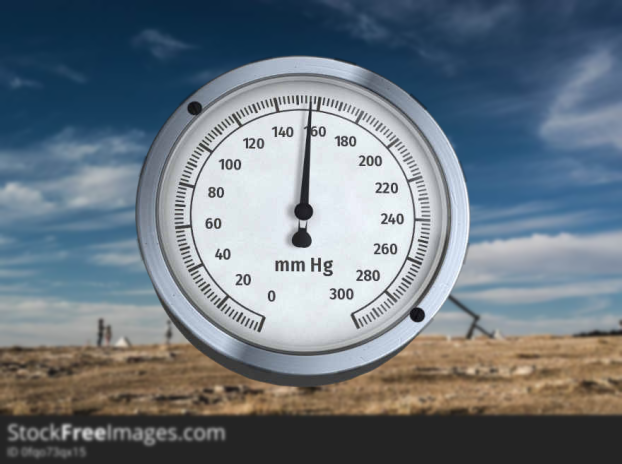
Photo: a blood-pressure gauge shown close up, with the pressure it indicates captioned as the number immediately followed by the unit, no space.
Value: 156mmHg
